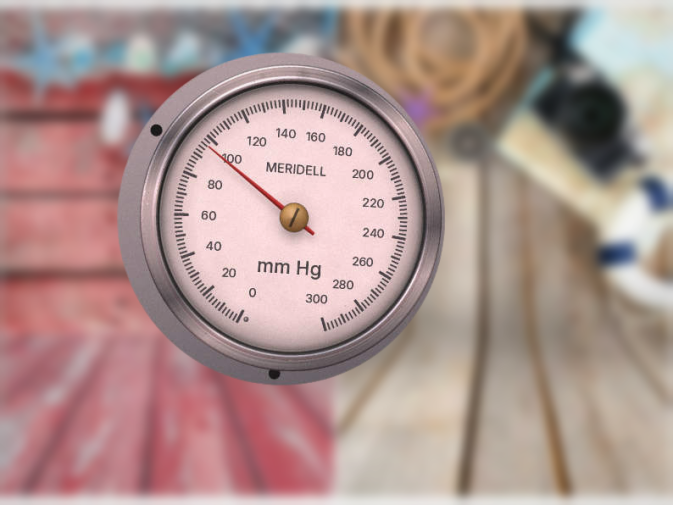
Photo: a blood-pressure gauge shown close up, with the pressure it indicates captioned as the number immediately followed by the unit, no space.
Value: 96mmHg
